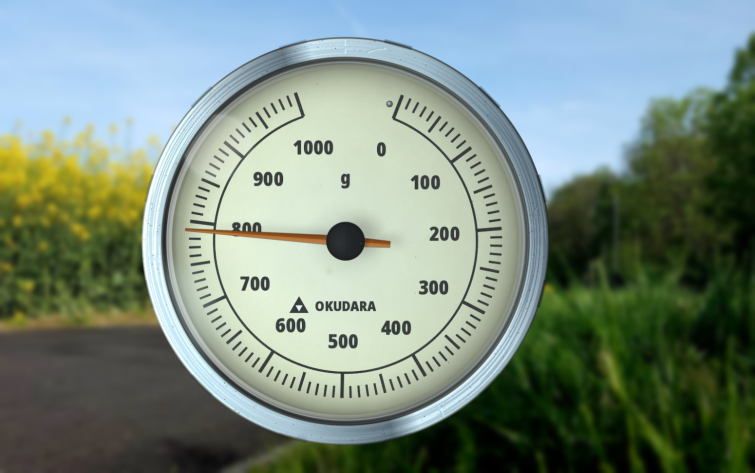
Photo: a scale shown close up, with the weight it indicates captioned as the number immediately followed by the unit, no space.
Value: 790g
